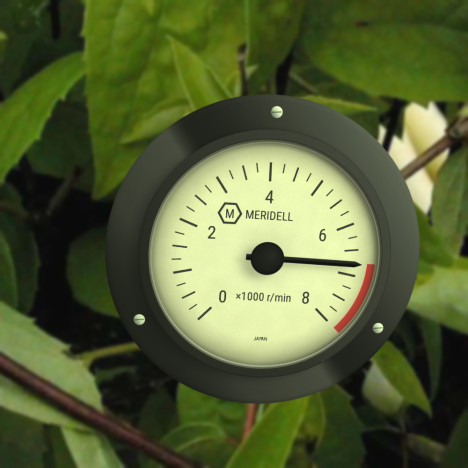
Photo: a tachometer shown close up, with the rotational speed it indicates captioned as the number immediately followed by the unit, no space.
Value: 6750rpm
